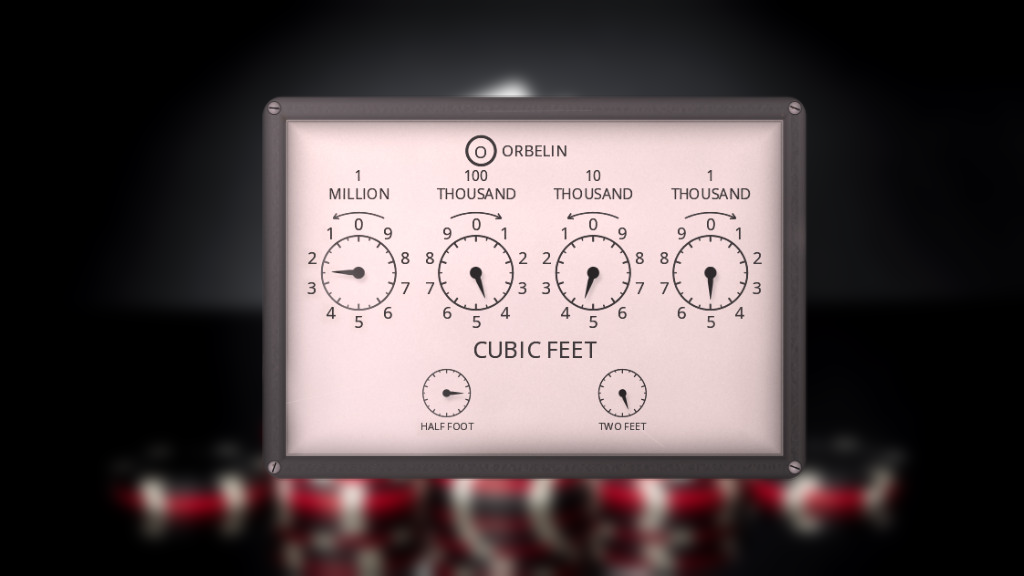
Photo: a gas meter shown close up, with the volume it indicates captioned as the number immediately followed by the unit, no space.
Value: 244500ft³
